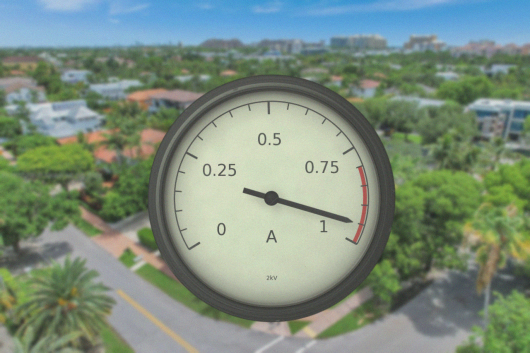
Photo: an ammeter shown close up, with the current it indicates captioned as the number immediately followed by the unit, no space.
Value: 0.95A
